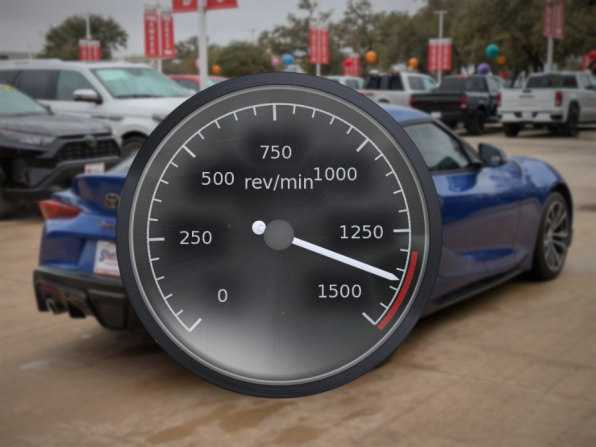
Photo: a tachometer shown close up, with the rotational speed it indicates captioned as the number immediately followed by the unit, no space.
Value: 1375rpm
